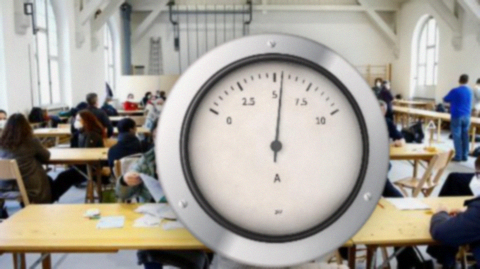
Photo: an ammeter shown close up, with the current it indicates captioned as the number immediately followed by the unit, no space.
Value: 5.5A
